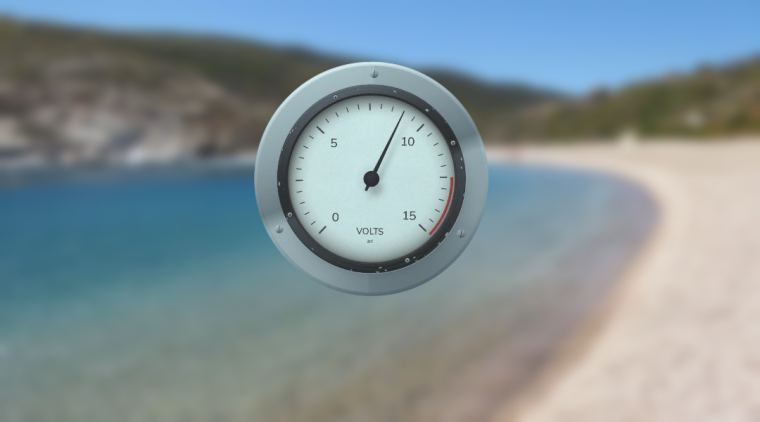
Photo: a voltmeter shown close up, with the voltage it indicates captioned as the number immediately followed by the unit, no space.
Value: 9V
